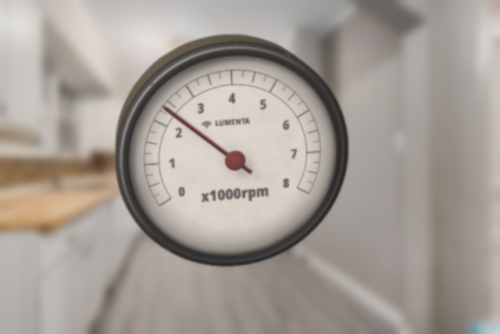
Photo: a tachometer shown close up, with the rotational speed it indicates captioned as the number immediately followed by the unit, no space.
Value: 2375rpm
